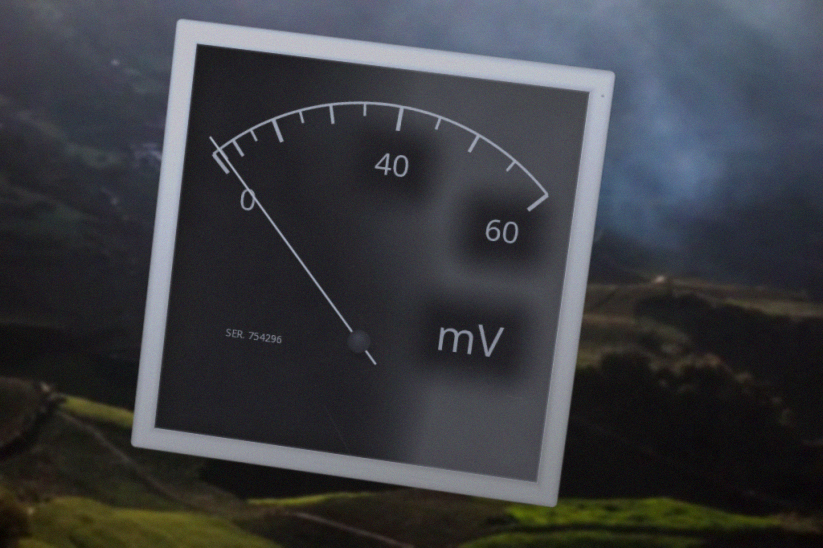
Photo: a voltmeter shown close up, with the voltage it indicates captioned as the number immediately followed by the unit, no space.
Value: 5mV
